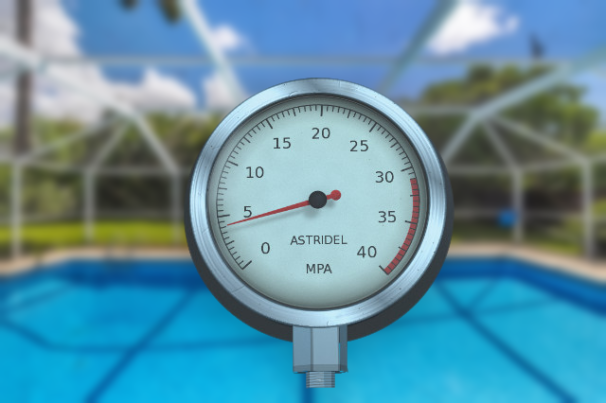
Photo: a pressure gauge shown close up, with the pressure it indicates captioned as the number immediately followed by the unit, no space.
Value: 4MPa
